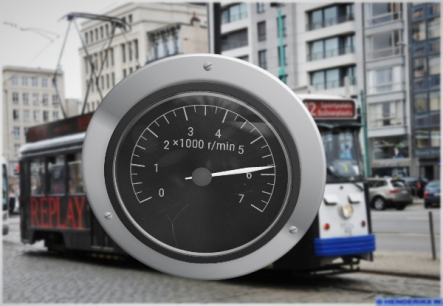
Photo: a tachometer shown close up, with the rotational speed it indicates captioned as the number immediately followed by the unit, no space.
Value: 5750rpm
